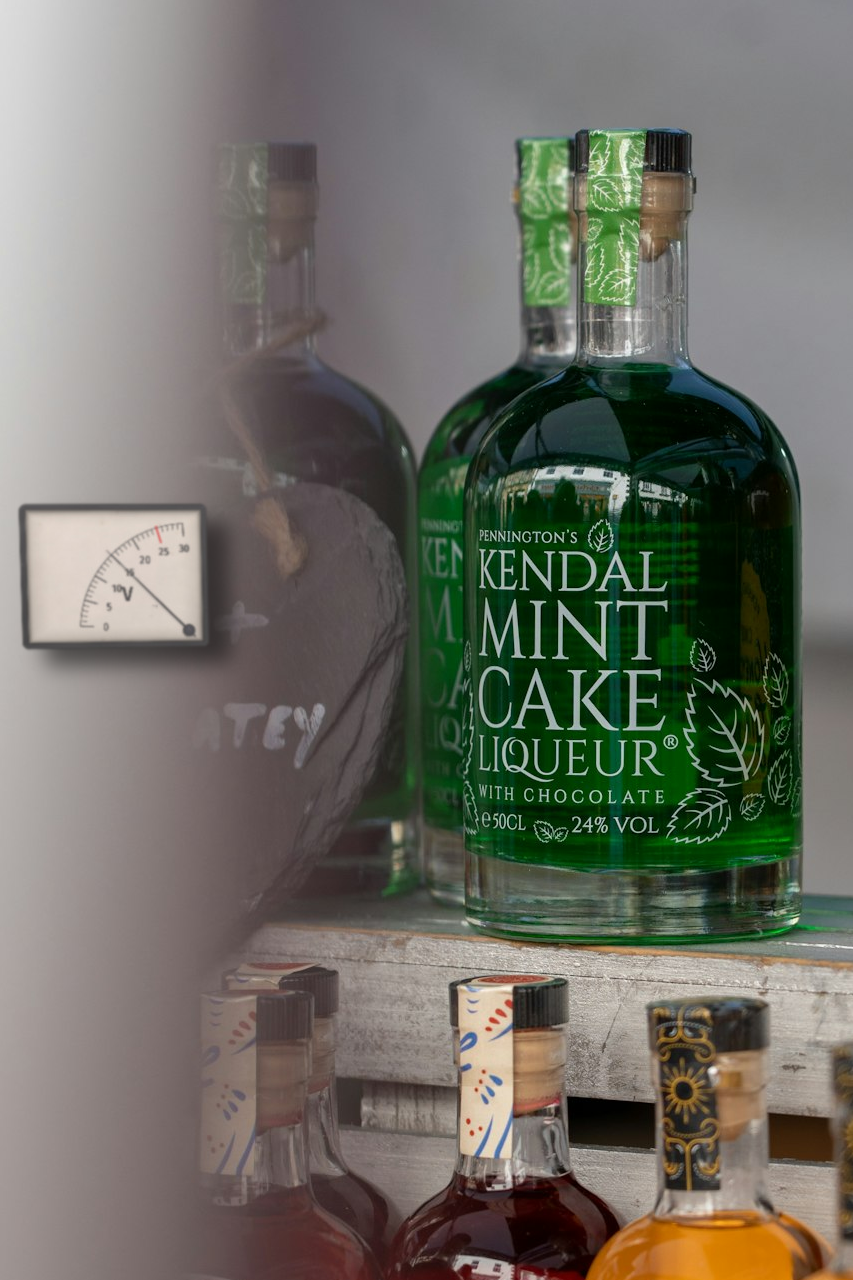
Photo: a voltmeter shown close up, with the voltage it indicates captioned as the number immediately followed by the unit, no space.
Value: 15V
